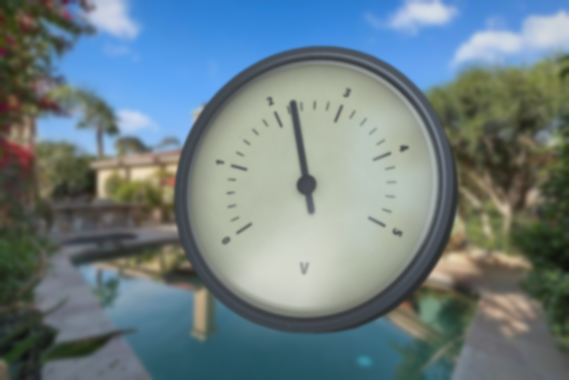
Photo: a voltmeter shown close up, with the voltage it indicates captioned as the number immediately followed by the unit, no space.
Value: 2.3V
